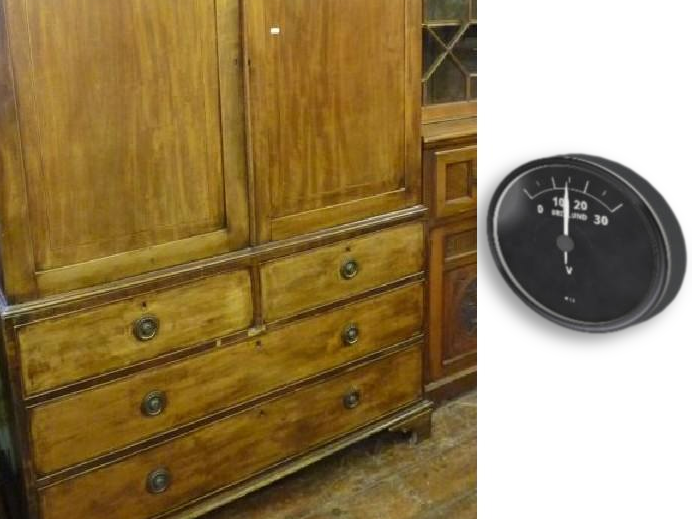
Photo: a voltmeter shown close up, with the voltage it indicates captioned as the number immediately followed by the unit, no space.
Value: 15V
